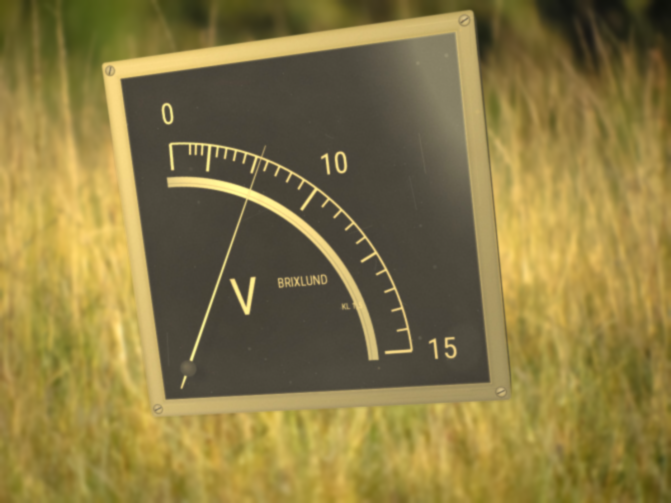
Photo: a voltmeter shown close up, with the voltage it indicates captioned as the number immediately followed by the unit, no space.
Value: 7.75V
